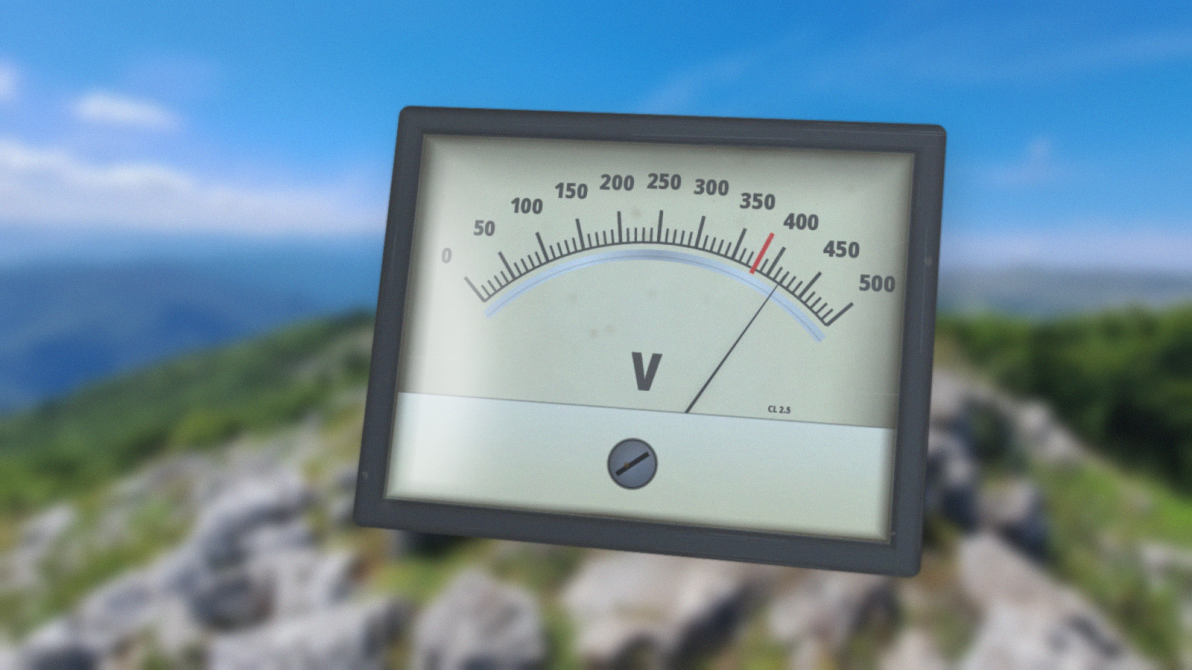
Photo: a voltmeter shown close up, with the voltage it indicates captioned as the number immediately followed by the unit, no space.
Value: 420V
